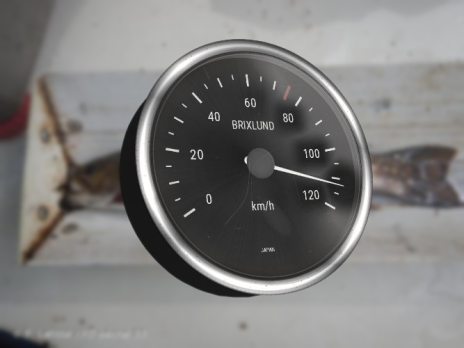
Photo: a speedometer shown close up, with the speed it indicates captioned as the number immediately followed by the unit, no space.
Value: 112.5km/h
